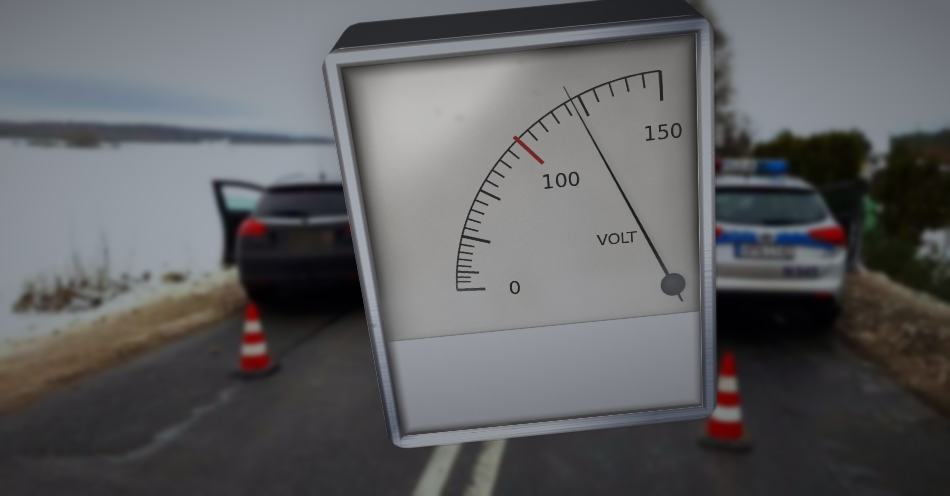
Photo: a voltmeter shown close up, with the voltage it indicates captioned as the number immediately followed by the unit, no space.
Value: 122.5V
